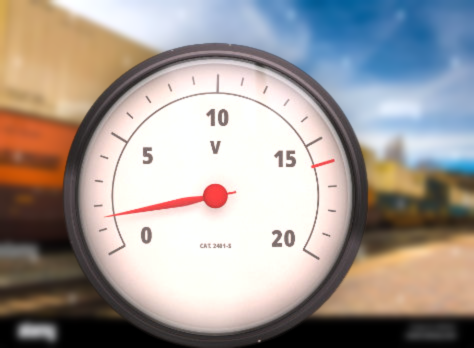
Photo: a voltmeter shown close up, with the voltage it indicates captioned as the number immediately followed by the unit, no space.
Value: 1.5V
